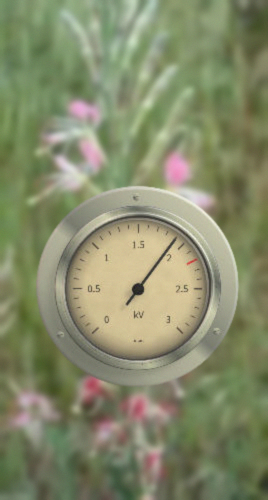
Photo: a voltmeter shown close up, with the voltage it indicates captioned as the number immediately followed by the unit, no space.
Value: 1.9kV
